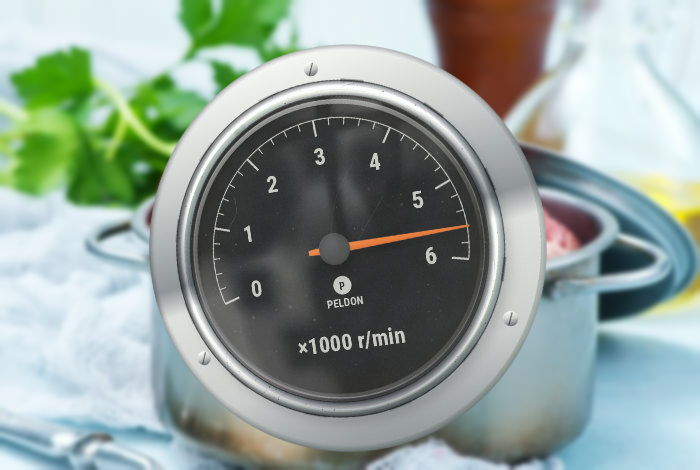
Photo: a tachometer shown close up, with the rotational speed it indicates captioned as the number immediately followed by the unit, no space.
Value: 5600rpm
